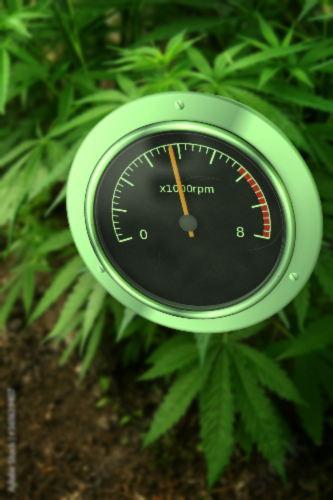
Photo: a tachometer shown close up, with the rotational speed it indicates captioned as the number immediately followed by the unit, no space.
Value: 3800rpm
